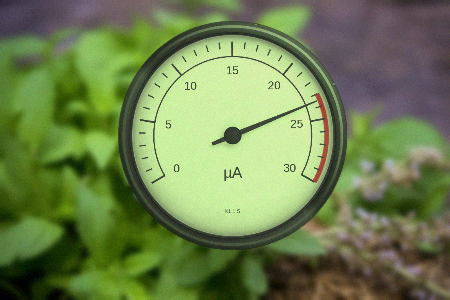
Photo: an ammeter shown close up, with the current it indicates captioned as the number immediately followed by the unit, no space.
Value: 23.5µA
